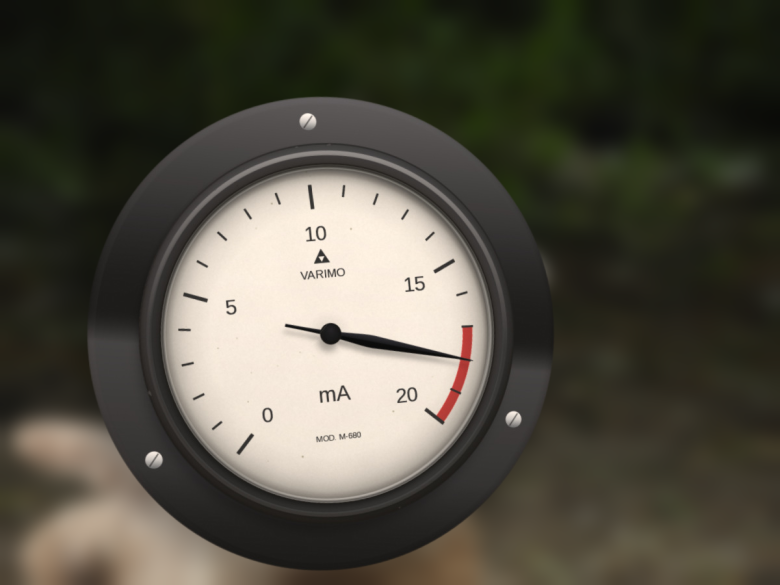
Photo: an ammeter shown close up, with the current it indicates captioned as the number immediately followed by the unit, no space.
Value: 18mA
